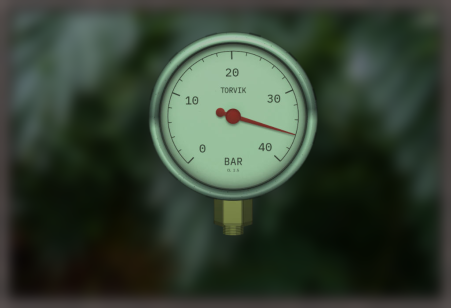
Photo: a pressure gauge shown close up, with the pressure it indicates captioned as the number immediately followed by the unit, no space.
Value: 36bar
